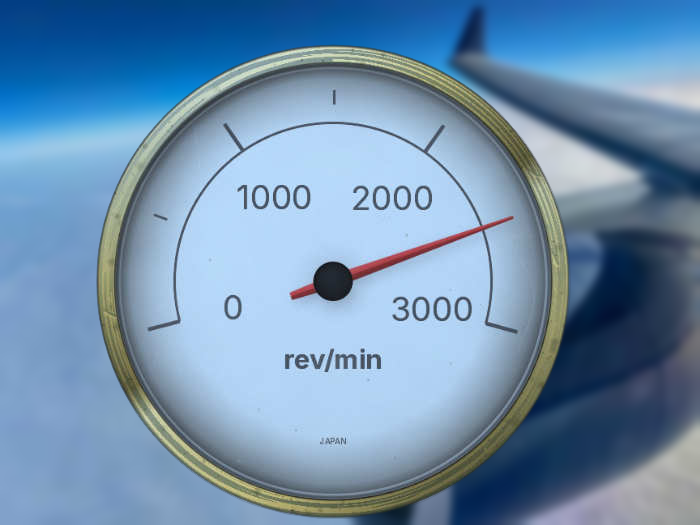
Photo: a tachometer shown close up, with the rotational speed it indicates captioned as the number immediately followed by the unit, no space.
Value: 2500rpm
